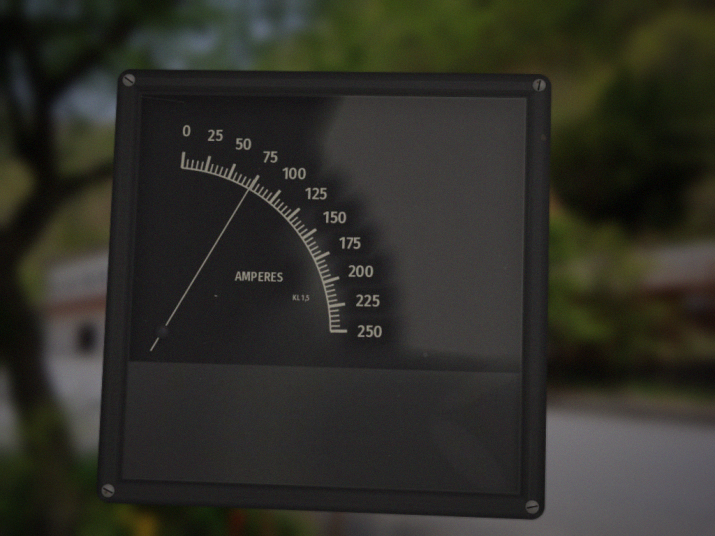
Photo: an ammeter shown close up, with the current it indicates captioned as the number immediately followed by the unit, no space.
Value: 75A
